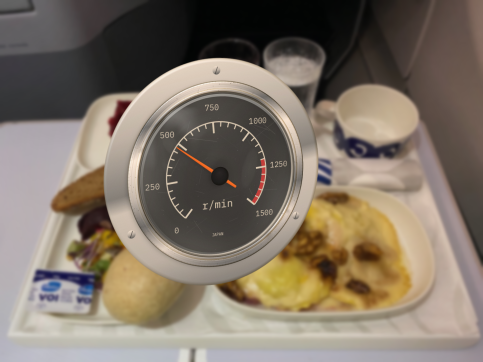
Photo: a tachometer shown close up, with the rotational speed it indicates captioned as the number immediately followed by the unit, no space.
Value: 475rpm
